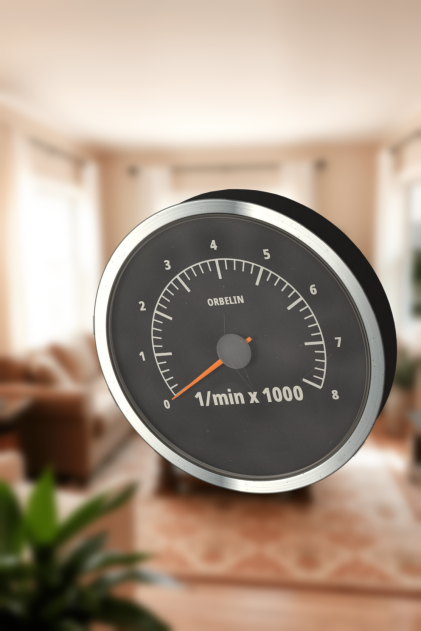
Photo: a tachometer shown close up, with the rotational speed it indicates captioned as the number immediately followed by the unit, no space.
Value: 0rpm
